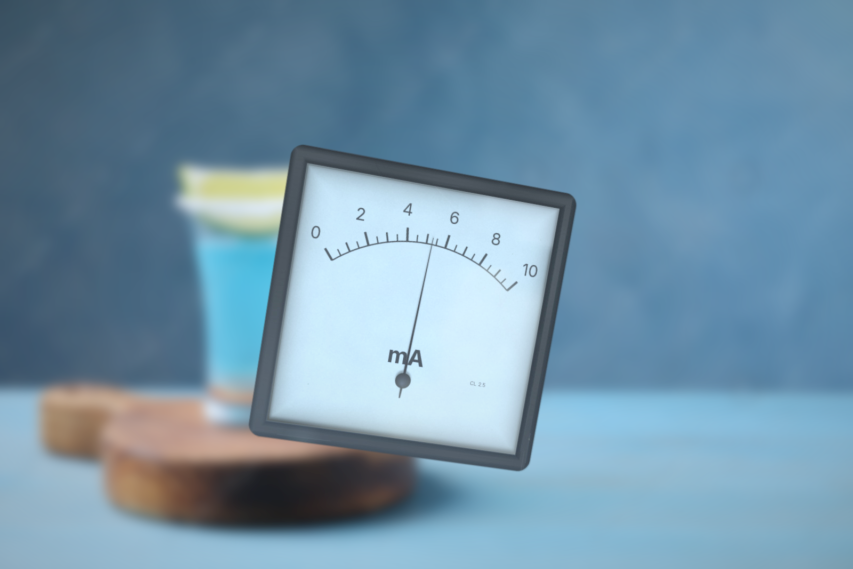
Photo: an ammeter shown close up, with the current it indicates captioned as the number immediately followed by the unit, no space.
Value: 5.25mA
